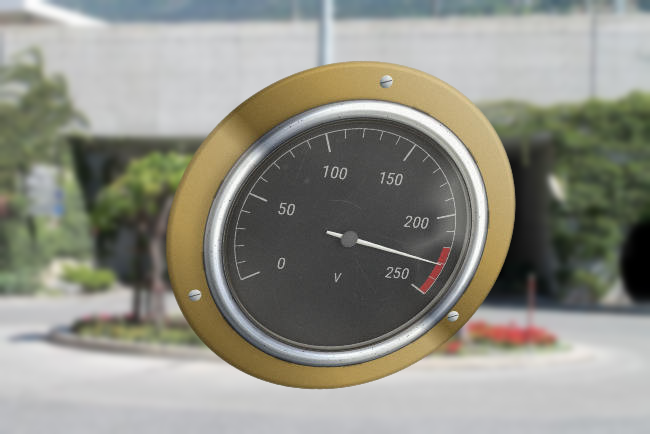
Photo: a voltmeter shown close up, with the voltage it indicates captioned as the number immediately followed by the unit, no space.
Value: 230V
